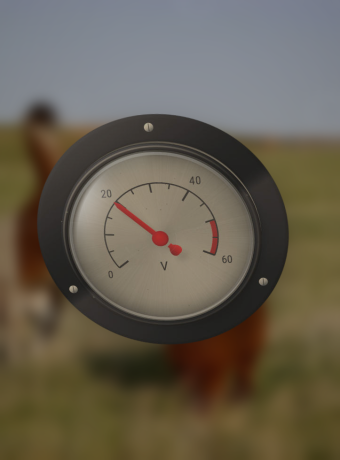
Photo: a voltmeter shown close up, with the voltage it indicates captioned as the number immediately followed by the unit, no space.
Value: 20V
